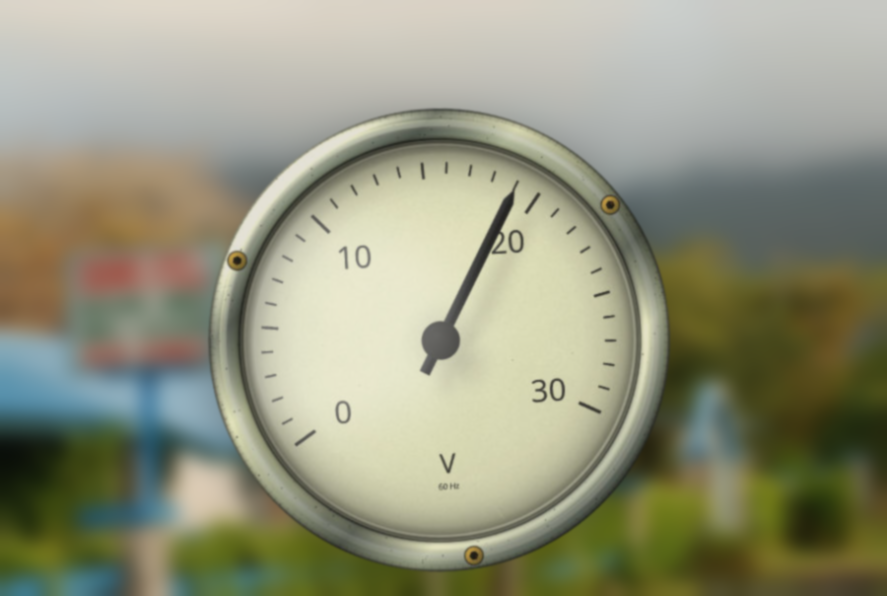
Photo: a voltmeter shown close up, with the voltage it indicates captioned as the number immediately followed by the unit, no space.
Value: 19V
